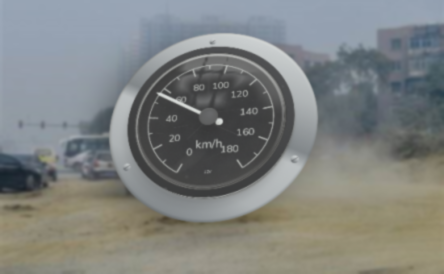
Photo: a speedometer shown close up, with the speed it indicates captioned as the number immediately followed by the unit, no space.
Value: 55km/h
